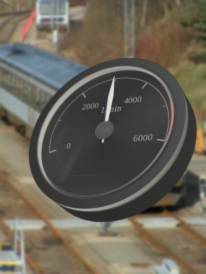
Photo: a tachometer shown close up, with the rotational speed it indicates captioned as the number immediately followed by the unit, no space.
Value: 3000rpm
